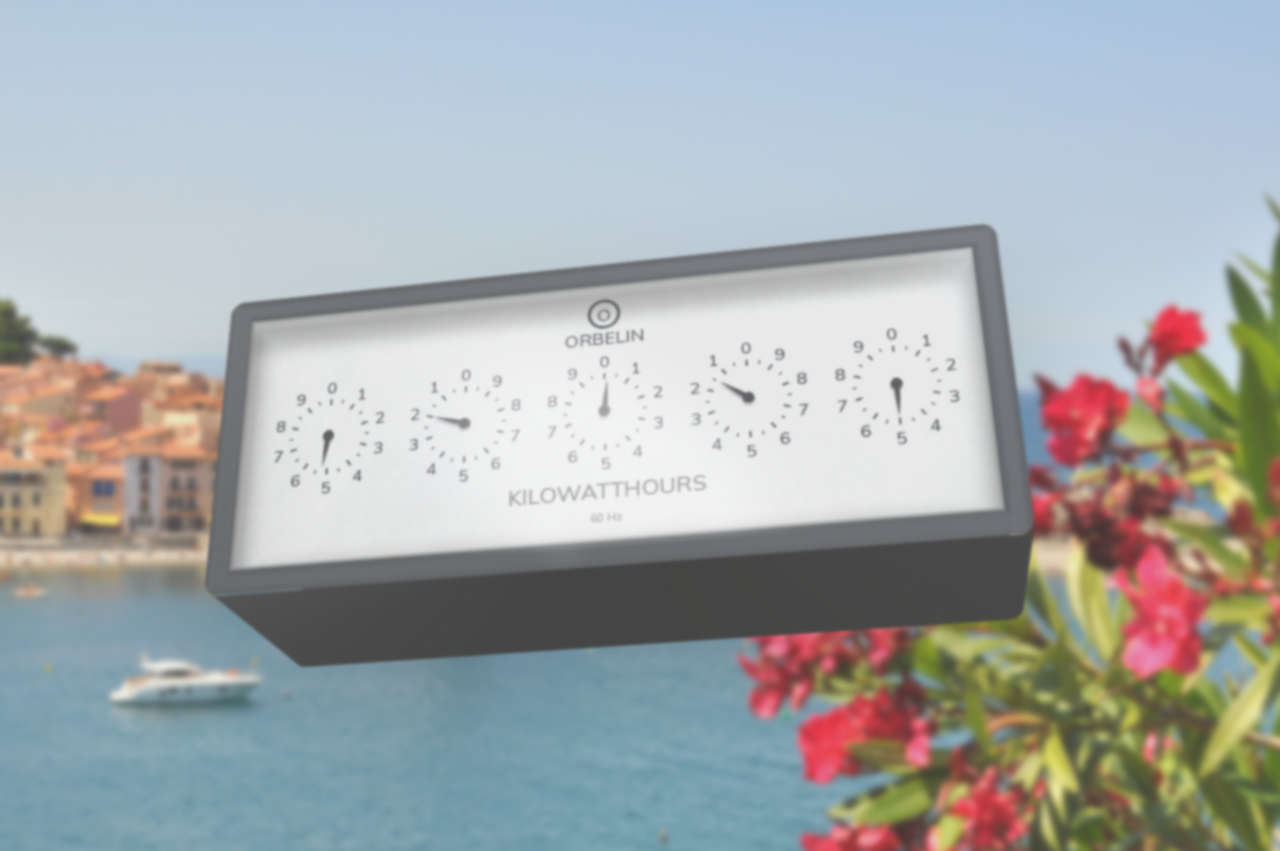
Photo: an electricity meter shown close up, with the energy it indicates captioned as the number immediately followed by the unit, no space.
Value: 52015kWh
